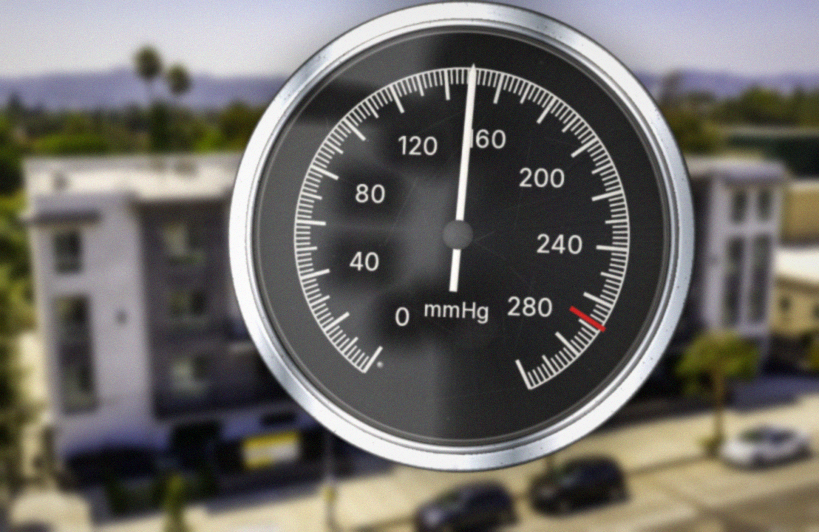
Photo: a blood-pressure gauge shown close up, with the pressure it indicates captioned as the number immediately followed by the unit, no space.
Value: 150mmHg
